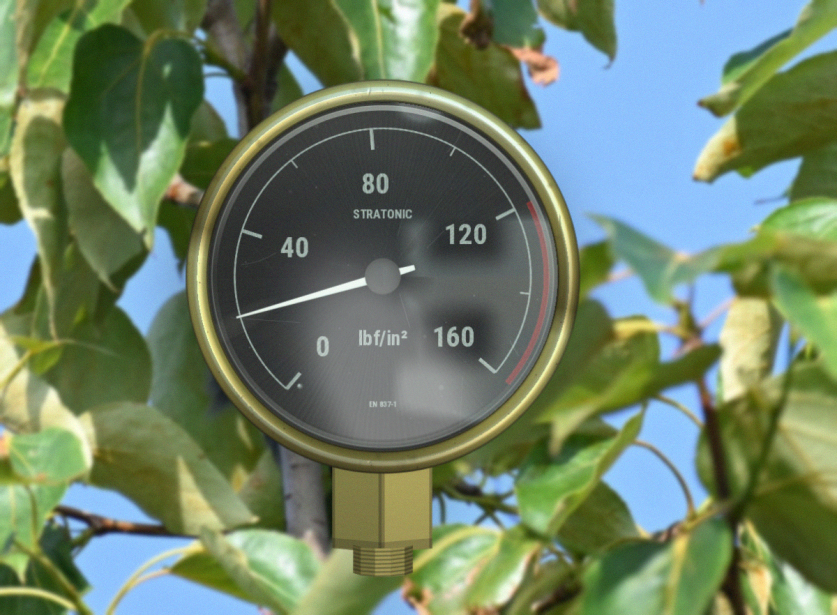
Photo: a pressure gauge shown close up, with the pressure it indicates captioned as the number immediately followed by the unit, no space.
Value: 20psi
